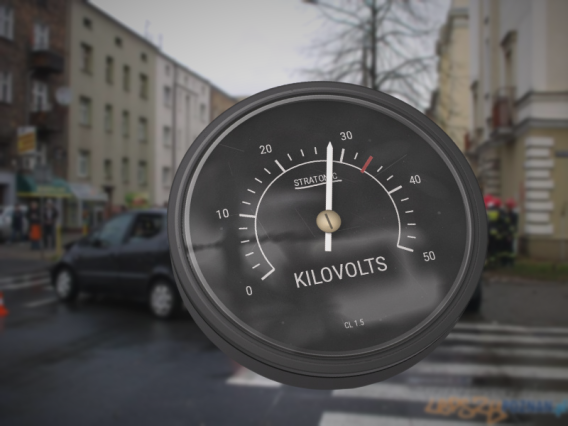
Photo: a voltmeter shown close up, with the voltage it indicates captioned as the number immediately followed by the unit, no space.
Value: 28kV
